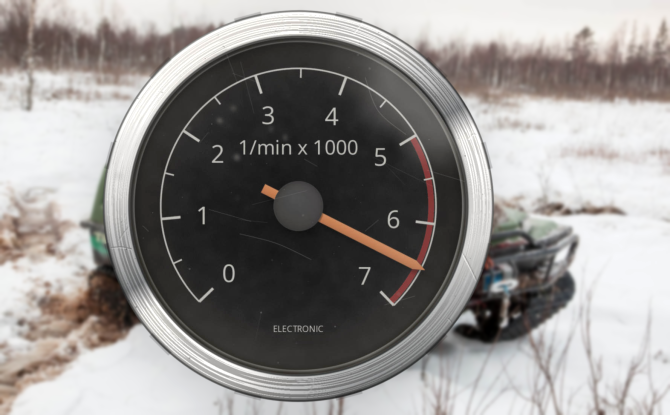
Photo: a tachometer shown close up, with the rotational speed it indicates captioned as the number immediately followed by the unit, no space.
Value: 6500rpm
